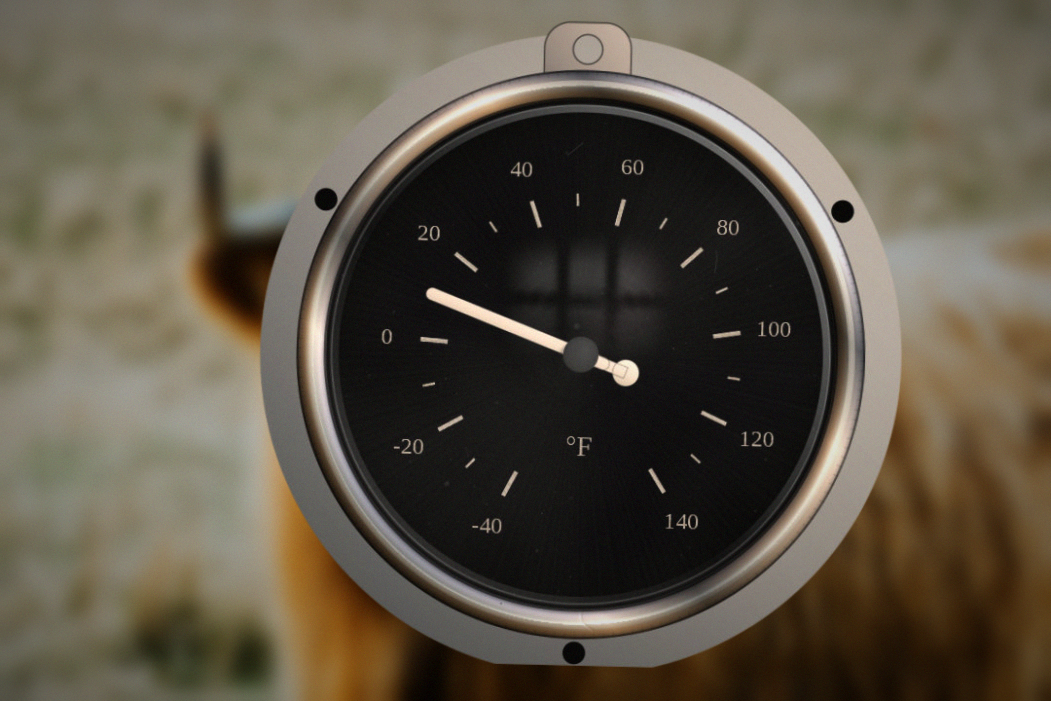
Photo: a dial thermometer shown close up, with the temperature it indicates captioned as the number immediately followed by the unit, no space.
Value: 10°F
